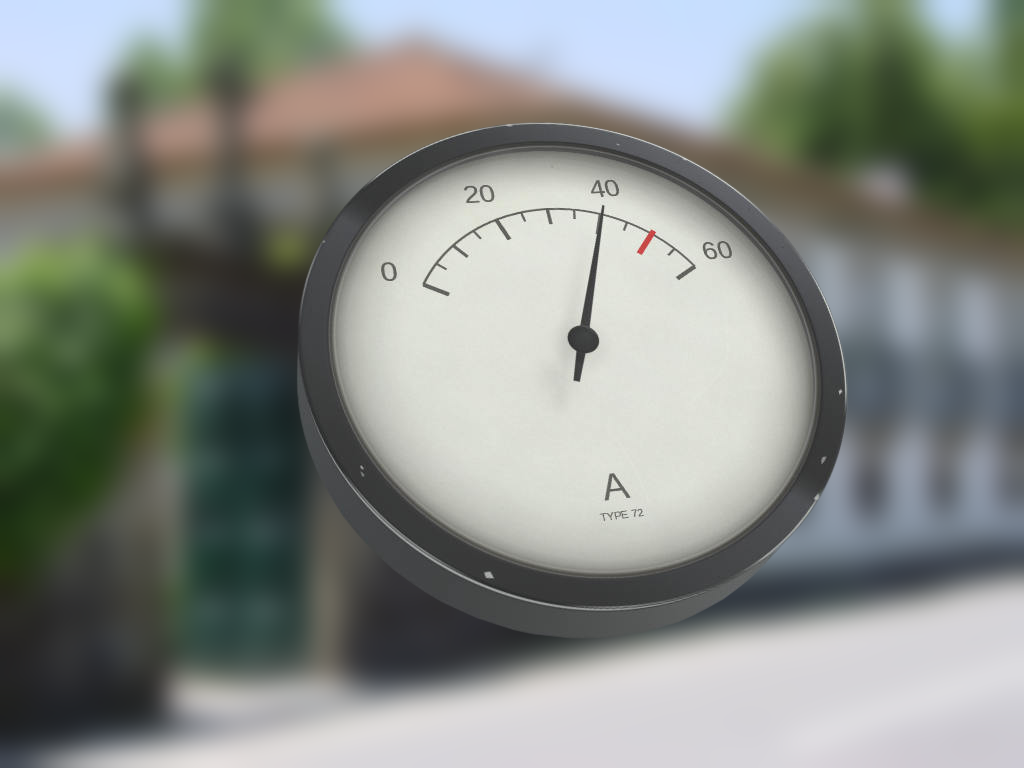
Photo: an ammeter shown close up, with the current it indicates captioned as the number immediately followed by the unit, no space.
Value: 40A
